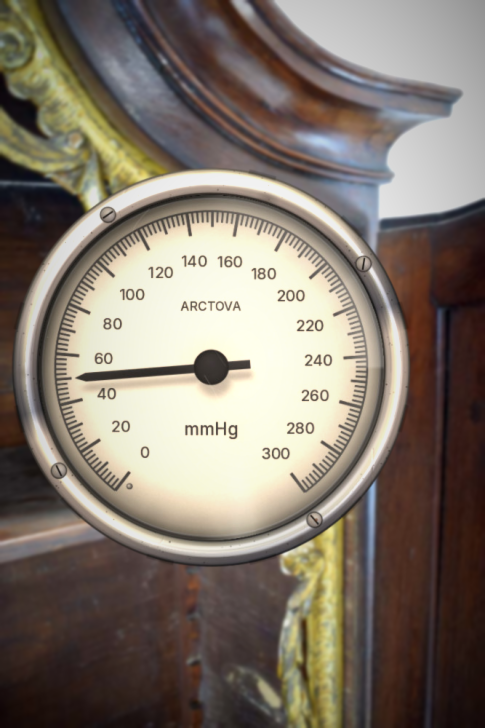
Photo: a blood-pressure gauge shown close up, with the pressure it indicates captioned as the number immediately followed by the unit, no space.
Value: 50mmHg
